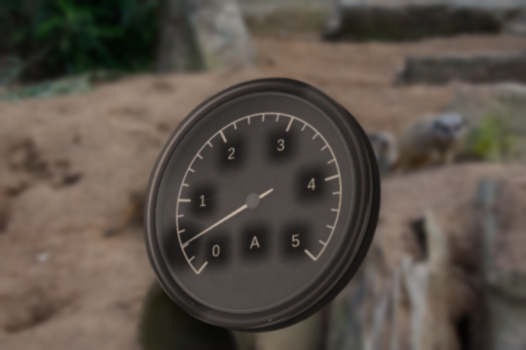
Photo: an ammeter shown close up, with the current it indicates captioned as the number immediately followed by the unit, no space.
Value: 0.4A
